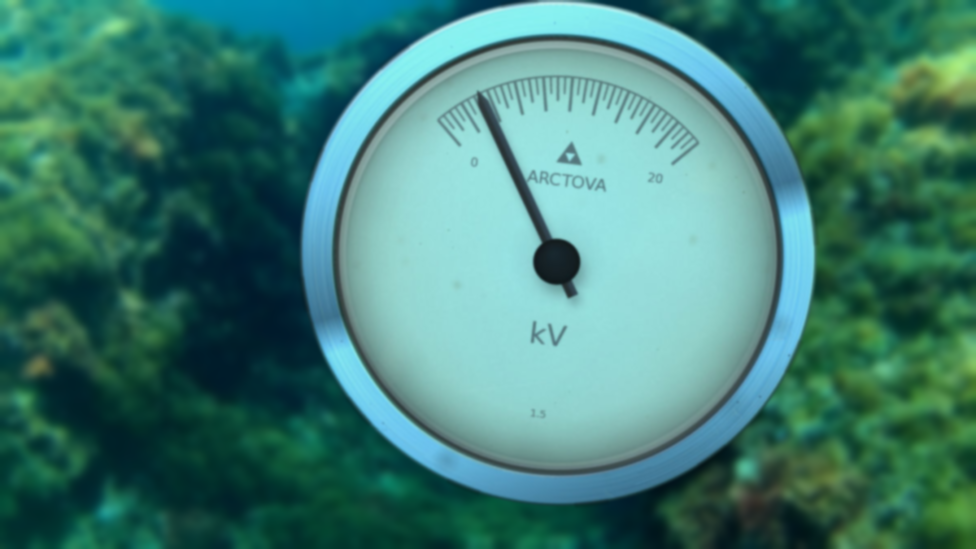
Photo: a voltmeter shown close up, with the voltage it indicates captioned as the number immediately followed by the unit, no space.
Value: 3.5kV
